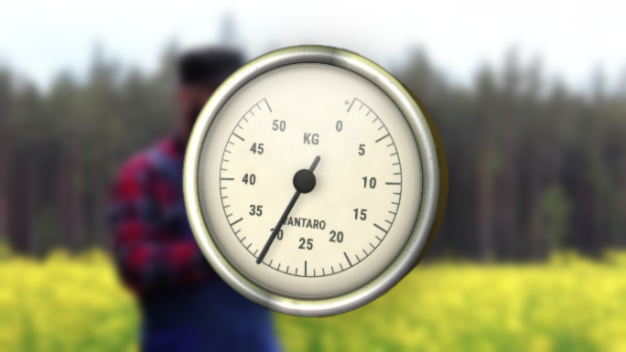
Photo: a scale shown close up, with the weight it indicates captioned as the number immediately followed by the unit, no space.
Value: 30kg
